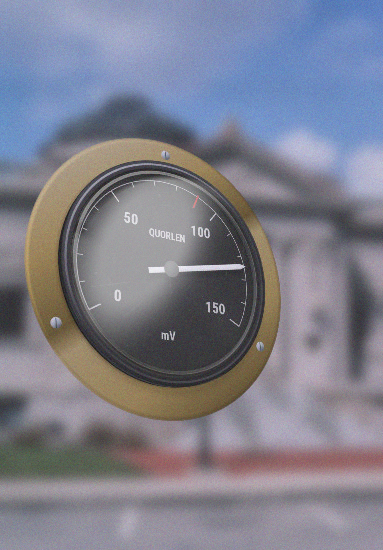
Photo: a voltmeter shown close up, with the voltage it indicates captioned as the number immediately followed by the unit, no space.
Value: 125mV
